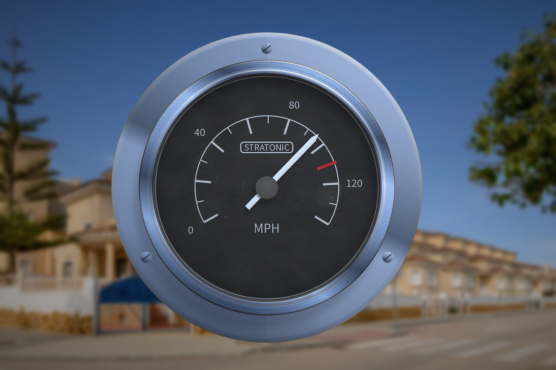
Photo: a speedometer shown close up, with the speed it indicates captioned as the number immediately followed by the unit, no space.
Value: 95mph
